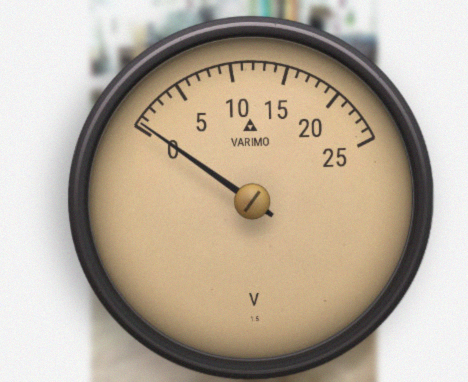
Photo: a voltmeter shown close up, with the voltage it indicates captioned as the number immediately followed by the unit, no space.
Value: 0.5V
